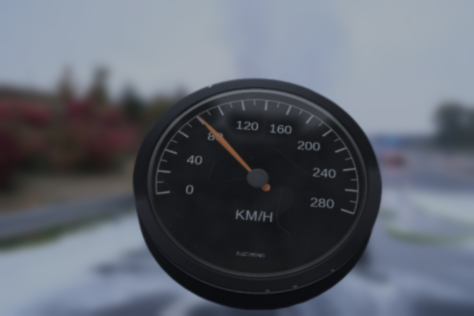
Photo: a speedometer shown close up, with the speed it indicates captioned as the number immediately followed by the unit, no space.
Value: 80km/h
